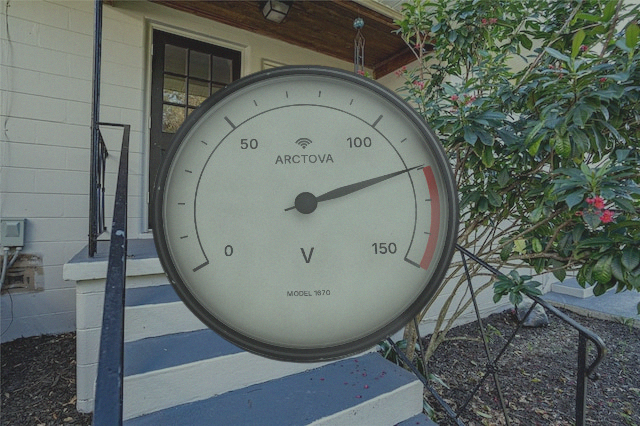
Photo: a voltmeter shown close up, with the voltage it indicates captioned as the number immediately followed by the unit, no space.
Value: 120V
